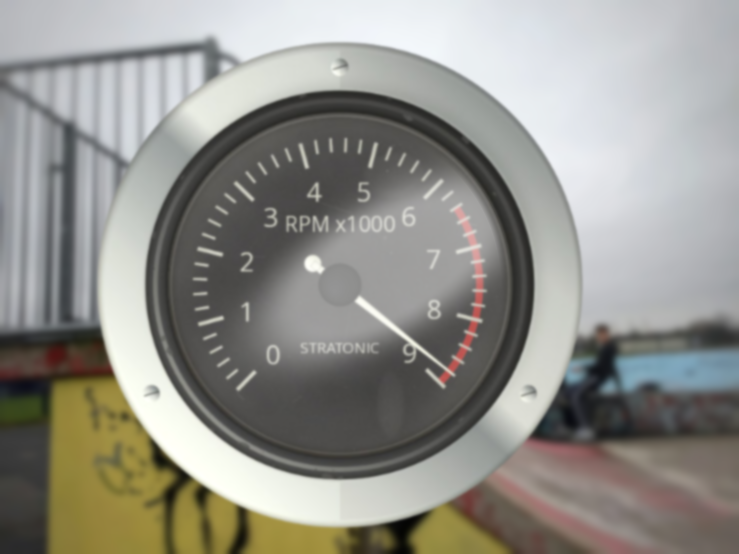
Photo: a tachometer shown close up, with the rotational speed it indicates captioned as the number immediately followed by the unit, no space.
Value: 8800rpm
